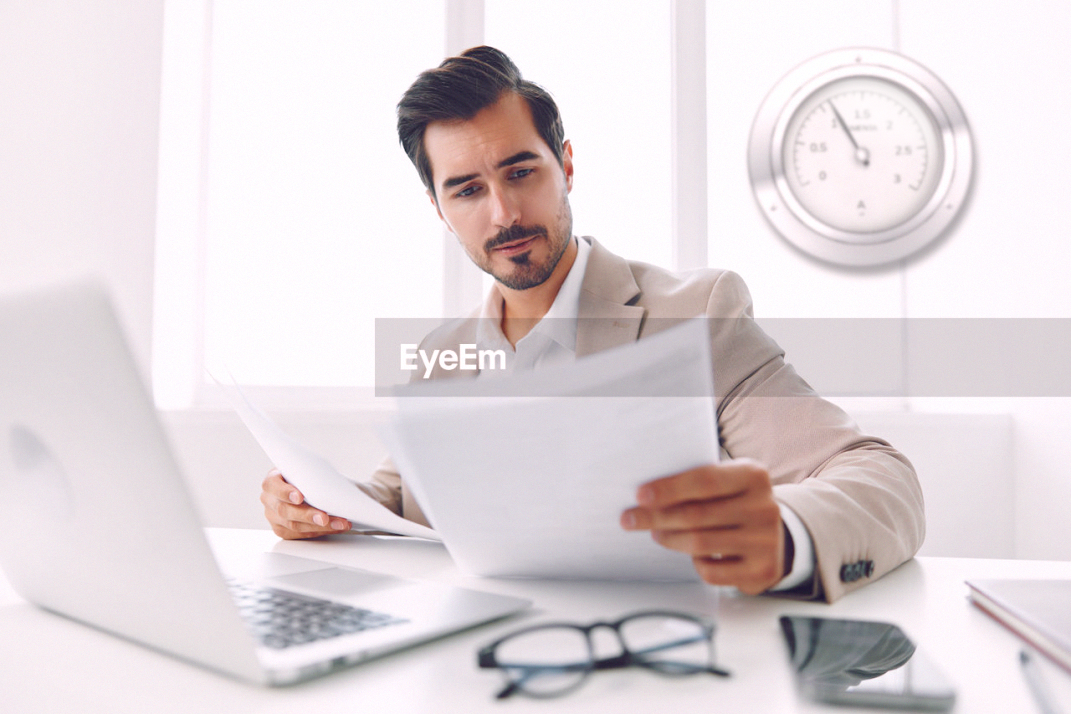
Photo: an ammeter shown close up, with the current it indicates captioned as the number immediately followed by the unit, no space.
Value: 1.1A
